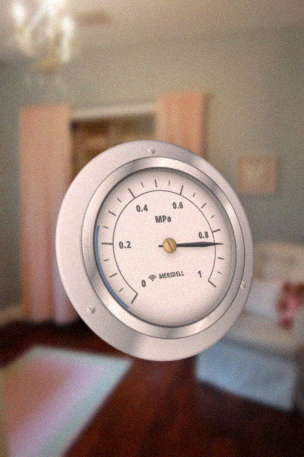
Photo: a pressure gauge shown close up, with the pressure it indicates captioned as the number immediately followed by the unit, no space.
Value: 0.85MPa
